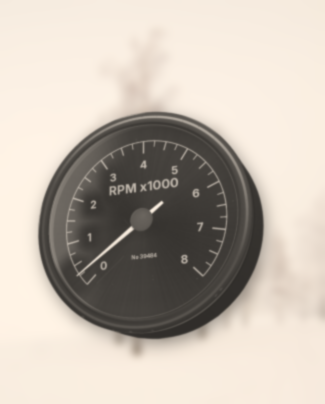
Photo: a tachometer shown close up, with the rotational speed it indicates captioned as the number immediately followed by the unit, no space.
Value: 250rpm
